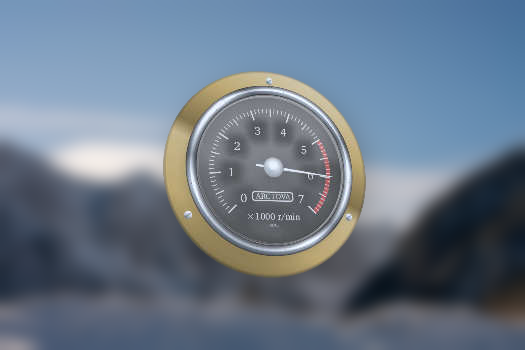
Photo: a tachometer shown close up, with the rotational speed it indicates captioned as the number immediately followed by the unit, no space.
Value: 6000rpm
